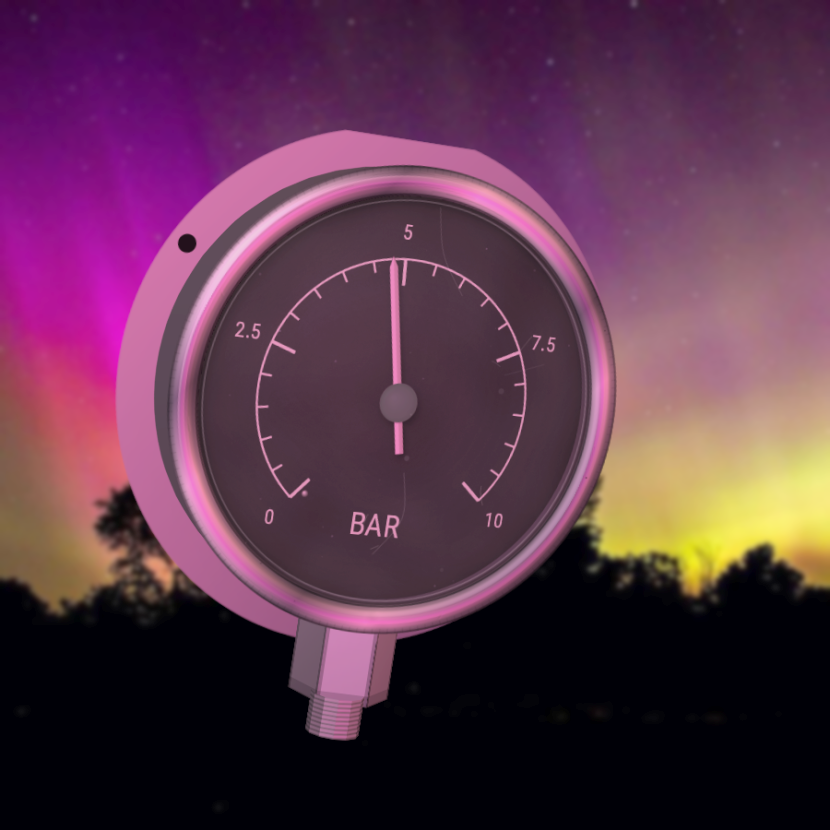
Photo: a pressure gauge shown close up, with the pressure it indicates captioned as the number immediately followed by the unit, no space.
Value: 4.75bar
